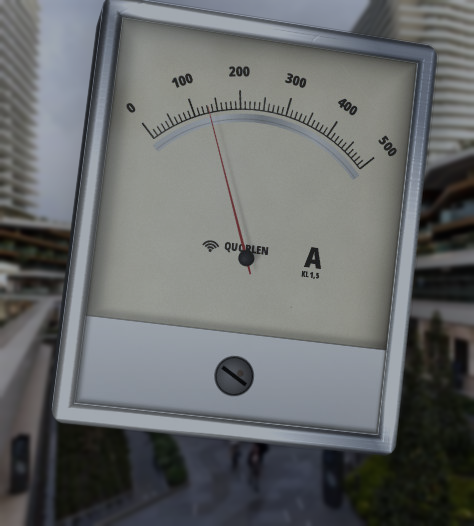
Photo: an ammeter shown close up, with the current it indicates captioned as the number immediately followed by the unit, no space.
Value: 130A
